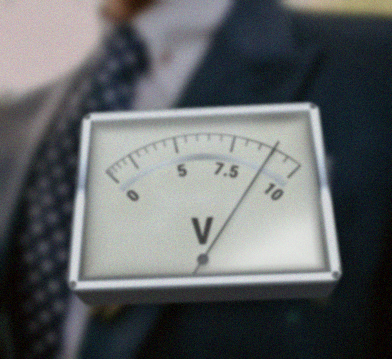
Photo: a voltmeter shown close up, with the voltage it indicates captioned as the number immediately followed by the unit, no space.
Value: 9V
